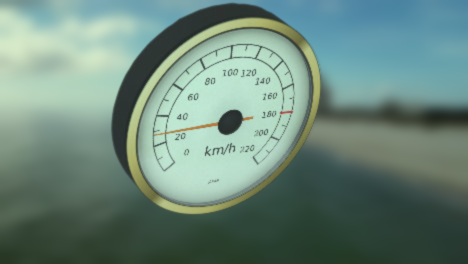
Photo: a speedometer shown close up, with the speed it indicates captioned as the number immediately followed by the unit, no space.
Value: 30km/h
